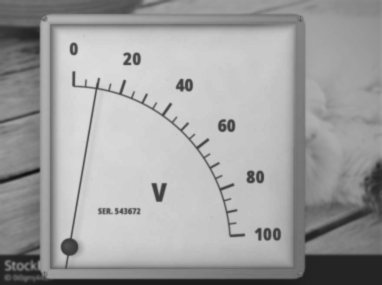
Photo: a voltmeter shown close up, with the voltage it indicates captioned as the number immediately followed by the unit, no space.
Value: 10V
